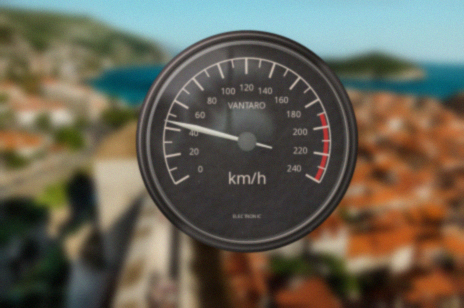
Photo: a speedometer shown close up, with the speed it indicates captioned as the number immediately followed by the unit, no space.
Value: 45km/h
